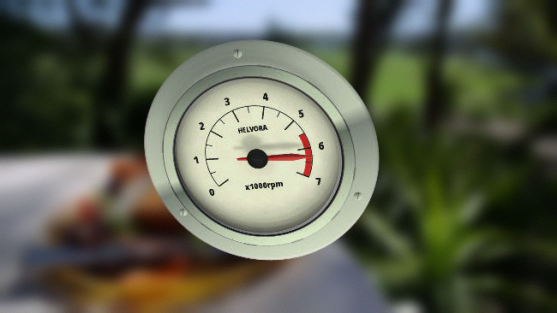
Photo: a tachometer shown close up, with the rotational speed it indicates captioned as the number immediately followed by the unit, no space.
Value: 6250rpm
